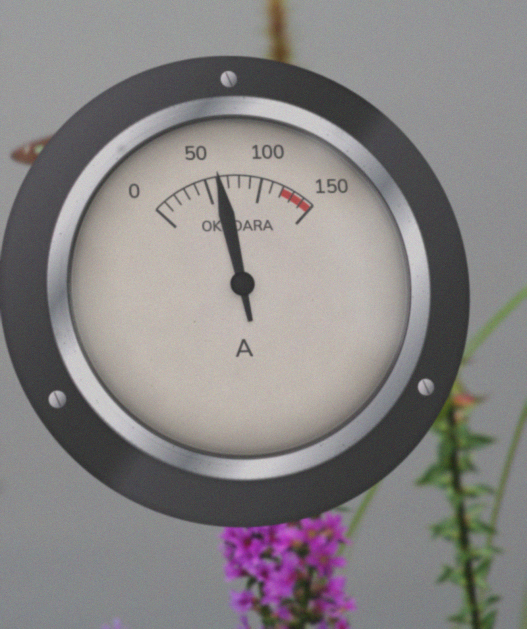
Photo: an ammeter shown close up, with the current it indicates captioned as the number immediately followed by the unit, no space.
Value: 60A
